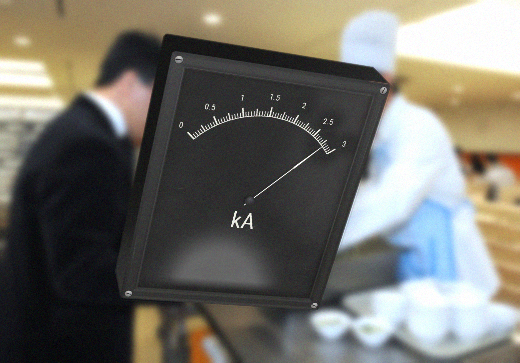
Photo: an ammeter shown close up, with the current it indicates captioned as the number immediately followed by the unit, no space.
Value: 2.75kA
